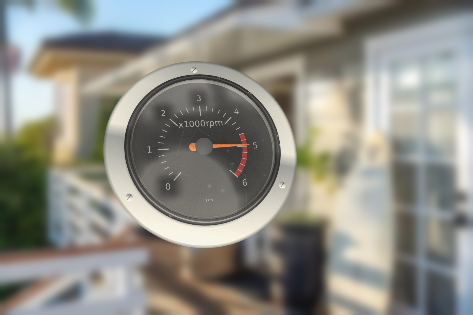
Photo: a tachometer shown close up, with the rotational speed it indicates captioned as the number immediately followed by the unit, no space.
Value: 5000rpm
